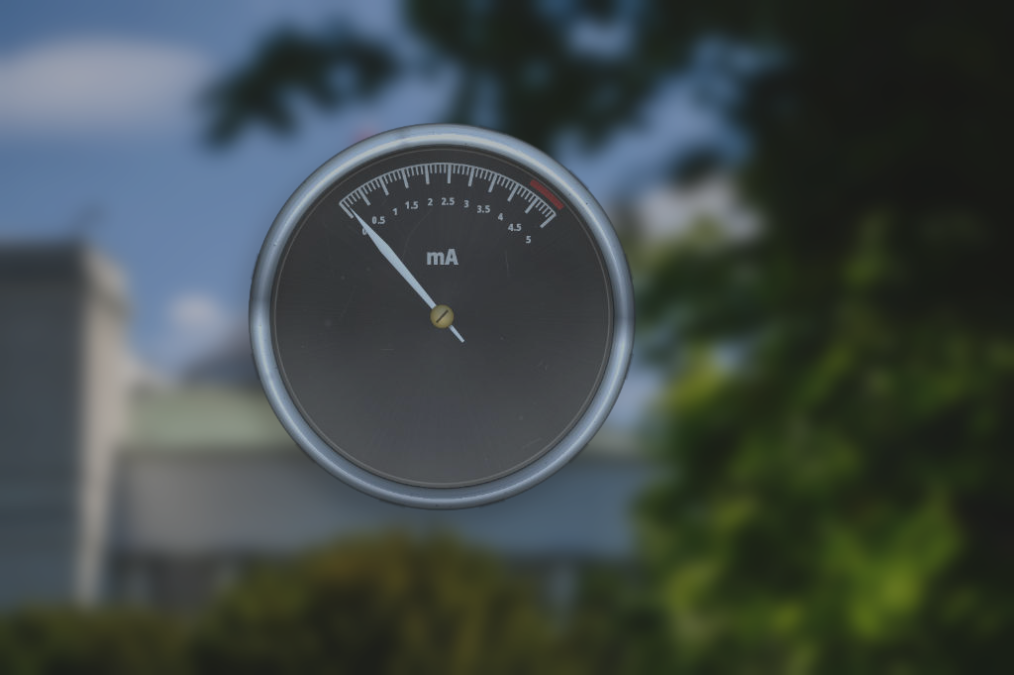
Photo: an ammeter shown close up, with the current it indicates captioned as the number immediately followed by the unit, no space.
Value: 0.1mA
